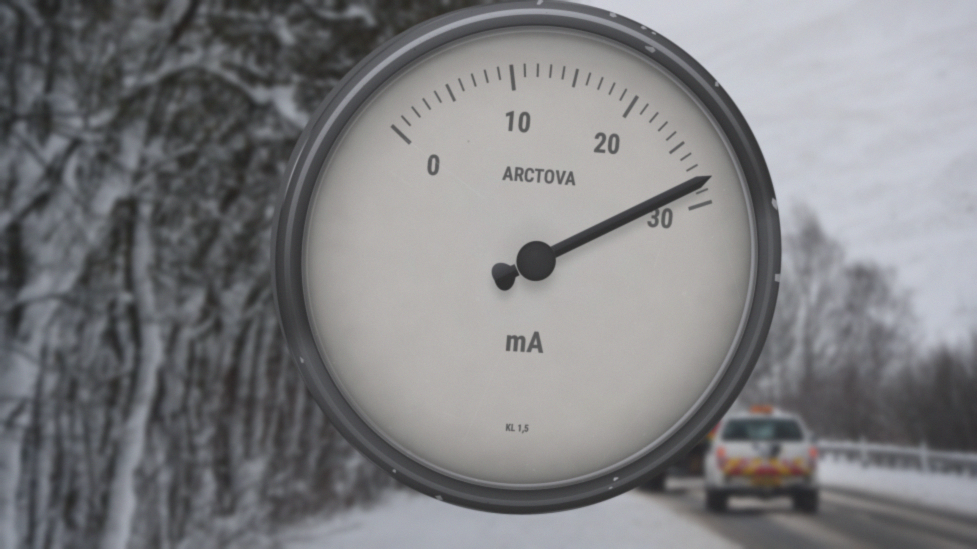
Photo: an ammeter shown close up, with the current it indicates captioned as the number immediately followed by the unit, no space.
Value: 28mA
